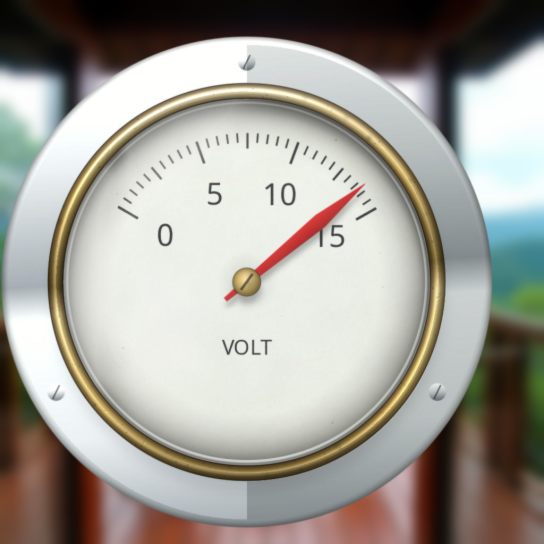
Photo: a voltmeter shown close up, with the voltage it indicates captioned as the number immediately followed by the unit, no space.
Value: 13.75V
